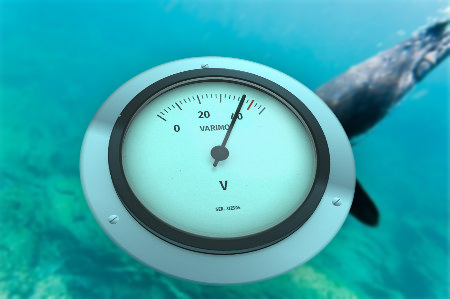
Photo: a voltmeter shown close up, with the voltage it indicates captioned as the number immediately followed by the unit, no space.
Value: 40V
